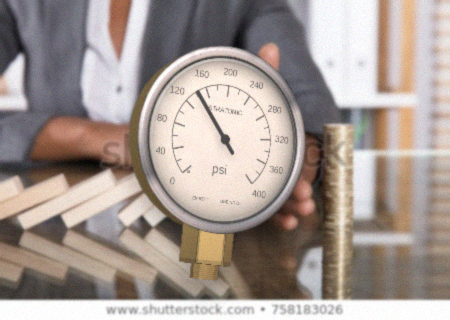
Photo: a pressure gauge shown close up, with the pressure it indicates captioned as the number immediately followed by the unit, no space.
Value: 140psi
